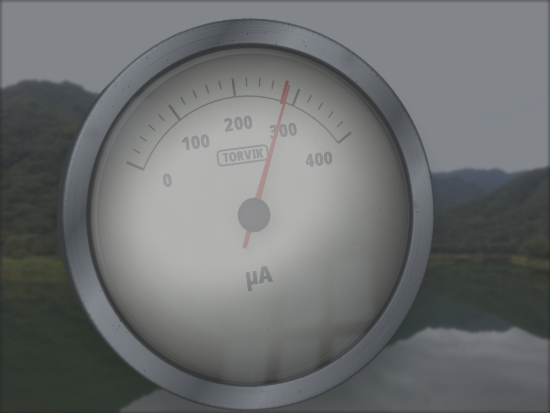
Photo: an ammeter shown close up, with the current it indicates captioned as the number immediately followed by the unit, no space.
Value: 280µA
